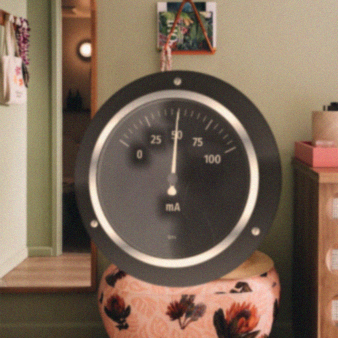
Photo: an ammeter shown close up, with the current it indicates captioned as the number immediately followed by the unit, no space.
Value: 50mA
